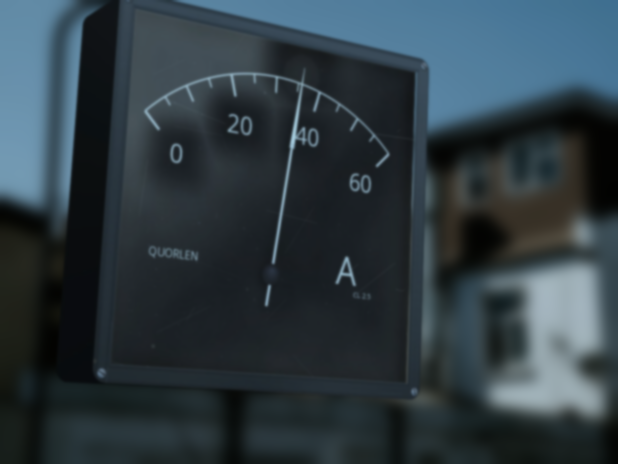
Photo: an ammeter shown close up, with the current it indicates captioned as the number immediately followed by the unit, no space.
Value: 35A
